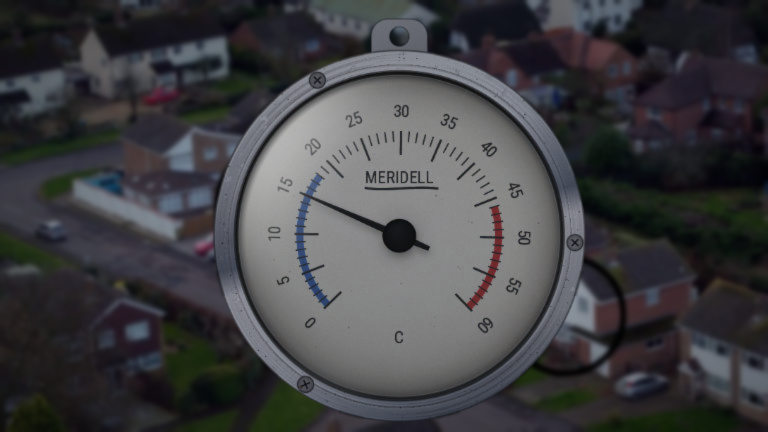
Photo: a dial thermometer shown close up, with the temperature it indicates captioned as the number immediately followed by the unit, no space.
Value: 15°C
